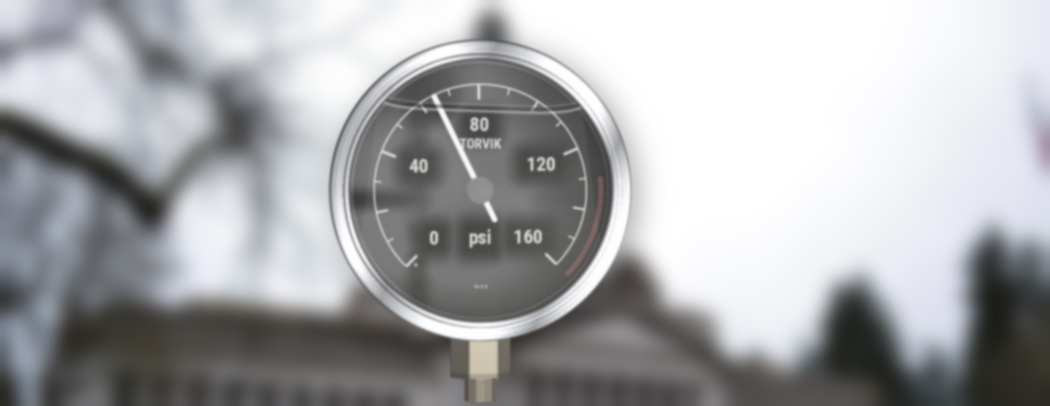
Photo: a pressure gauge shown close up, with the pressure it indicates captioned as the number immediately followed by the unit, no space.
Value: 65psi
